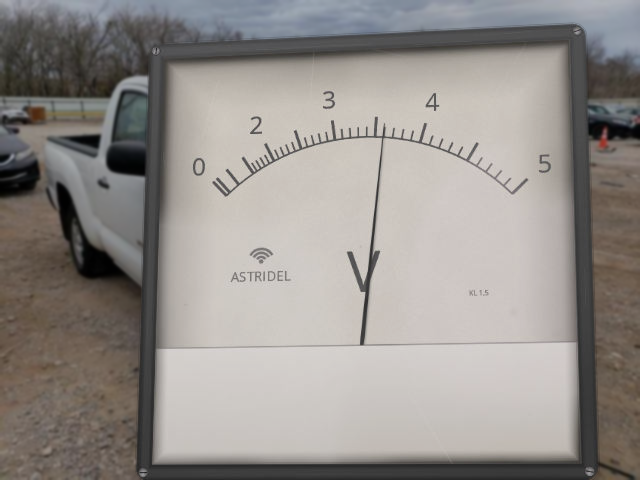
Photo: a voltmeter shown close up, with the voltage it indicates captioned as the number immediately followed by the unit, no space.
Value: 3.6V
